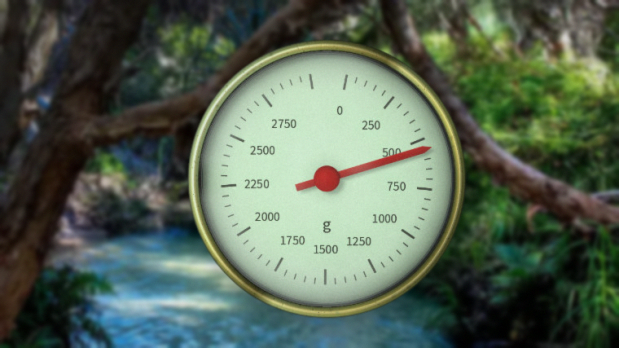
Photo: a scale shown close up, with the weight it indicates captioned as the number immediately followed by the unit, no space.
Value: 550g
